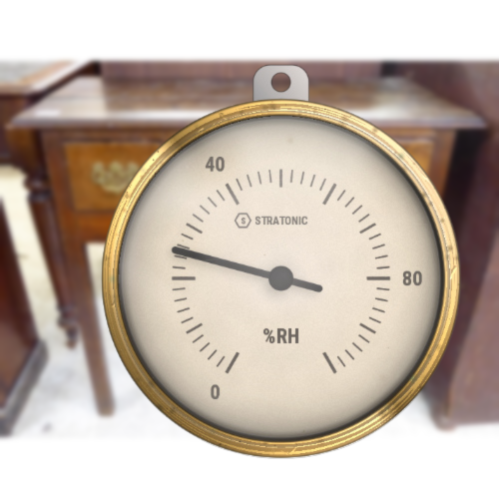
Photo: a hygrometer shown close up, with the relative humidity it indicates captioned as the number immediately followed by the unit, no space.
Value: 25%
